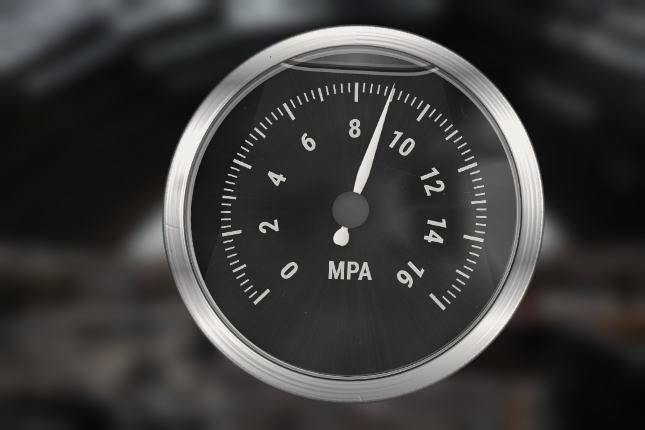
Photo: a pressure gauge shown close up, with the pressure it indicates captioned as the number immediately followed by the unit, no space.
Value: 9MPa
